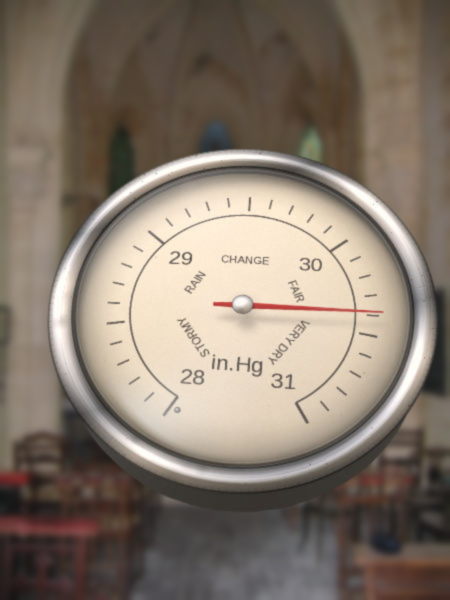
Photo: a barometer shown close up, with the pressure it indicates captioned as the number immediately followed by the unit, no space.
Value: 30.4inHg
